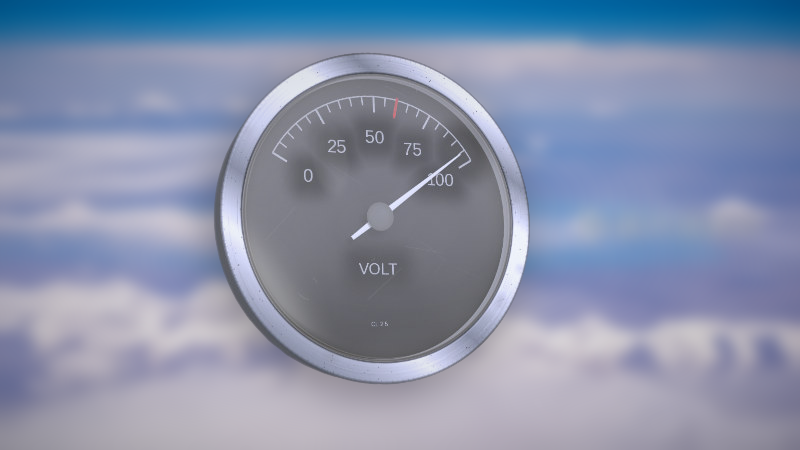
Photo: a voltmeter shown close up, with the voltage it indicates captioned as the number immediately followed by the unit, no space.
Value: 95V
